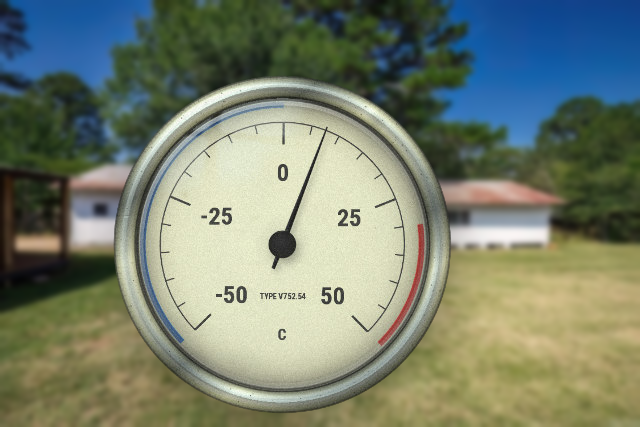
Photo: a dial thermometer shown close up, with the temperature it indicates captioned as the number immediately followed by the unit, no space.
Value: 7.5°C
